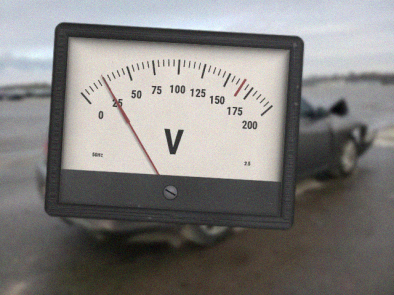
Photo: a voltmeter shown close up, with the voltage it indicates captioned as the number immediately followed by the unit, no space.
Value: 25V
